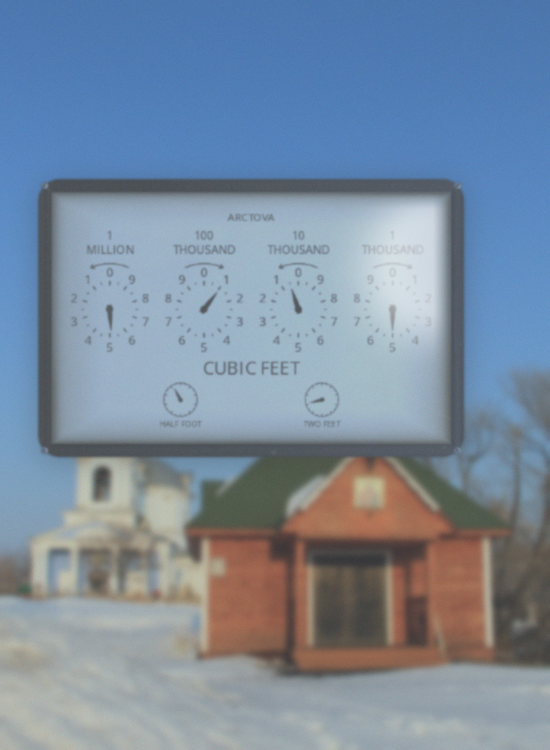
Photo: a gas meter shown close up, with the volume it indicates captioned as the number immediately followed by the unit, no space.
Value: 510500ft³
